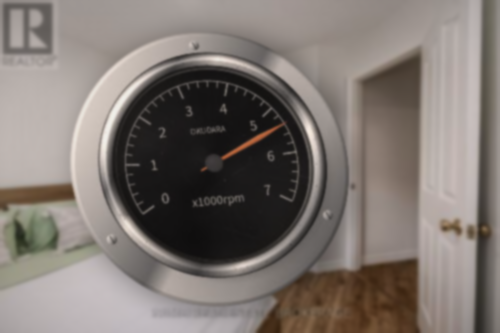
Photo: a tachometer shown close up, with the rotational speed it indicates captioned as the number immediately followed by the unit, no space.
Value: 5400rpm
